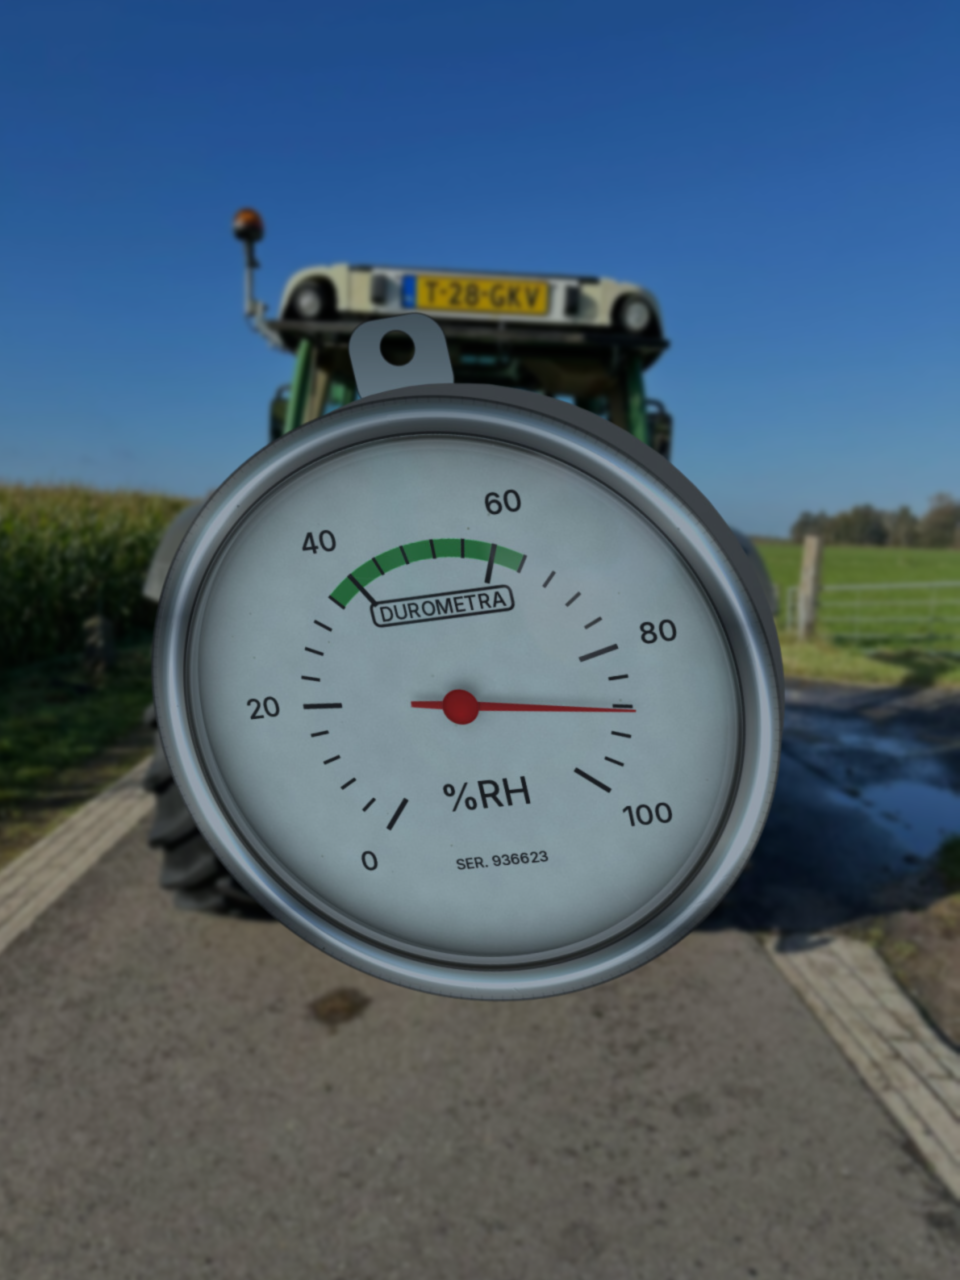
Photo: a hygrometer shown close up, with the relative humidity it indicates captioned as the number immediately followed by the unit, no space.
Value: 88%
